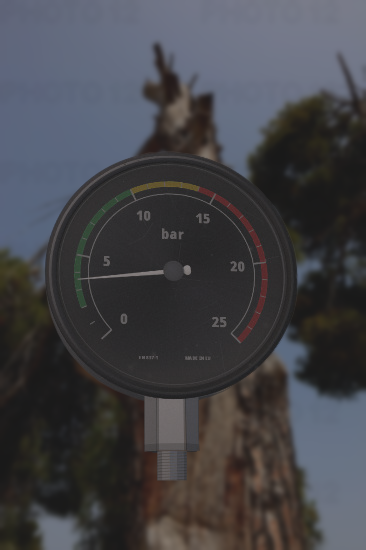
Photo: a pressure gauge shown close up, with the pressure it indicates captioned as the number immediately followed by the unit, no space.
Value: 3.5bar
